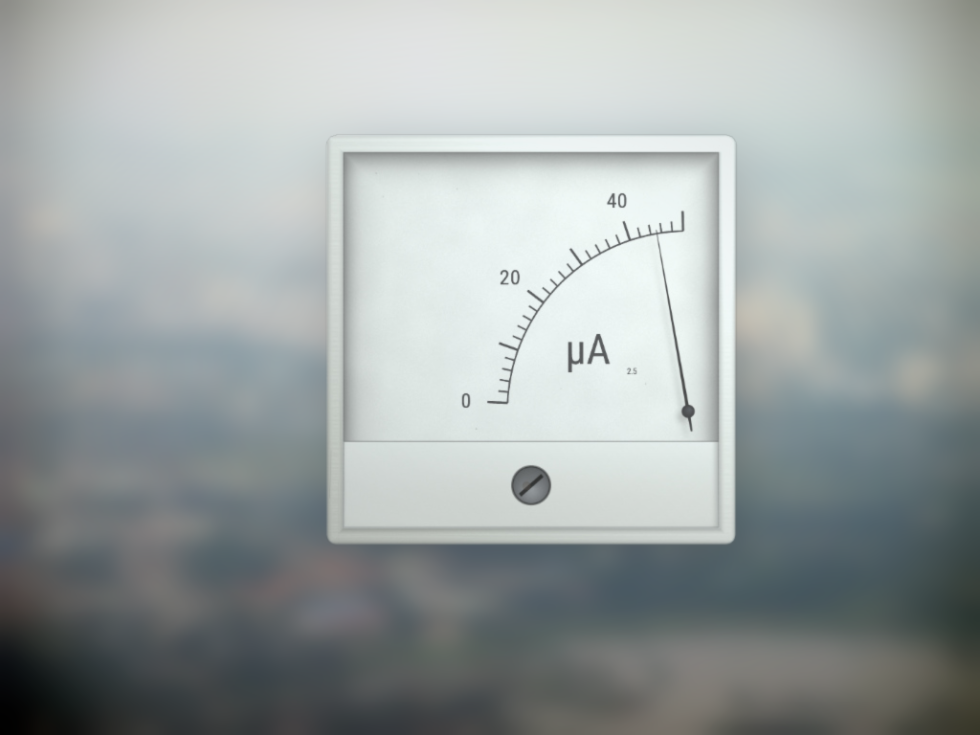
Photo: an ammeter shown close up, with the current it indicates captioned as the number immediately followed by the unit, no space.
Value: 45µA
